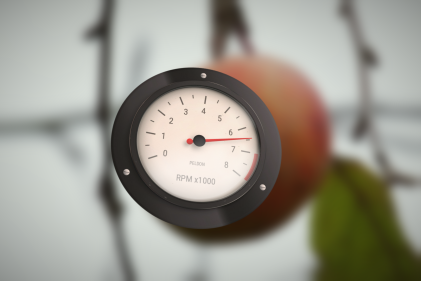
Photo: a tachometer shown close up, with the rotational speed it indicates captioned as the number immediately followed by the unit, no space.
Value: 6500rpm
